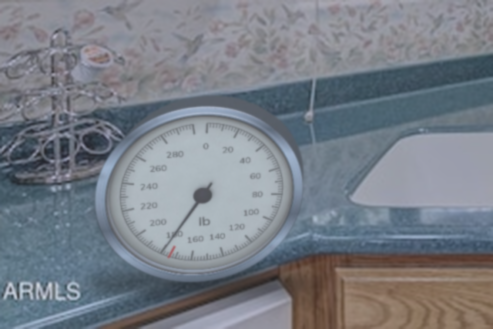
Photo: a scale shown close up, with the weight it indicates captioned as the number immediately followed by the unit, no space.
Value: 180lb
